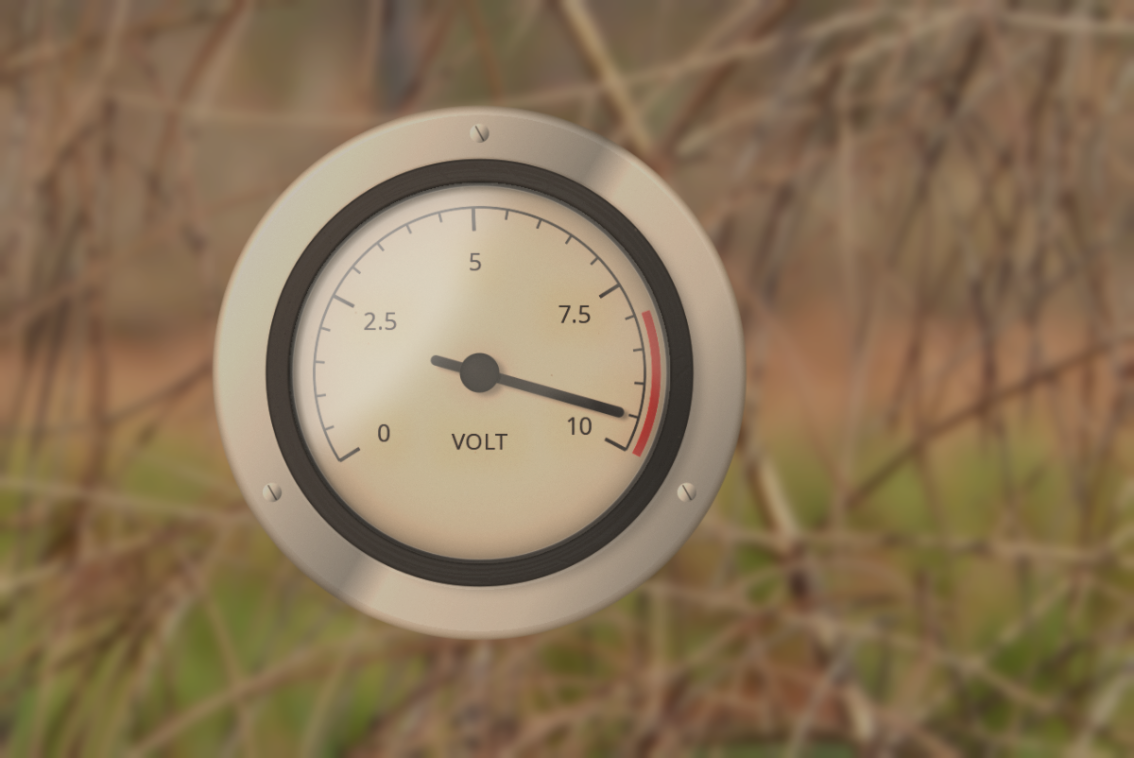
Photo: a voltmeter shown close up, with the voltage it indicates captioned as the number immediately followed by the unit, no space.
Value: 9.5V
